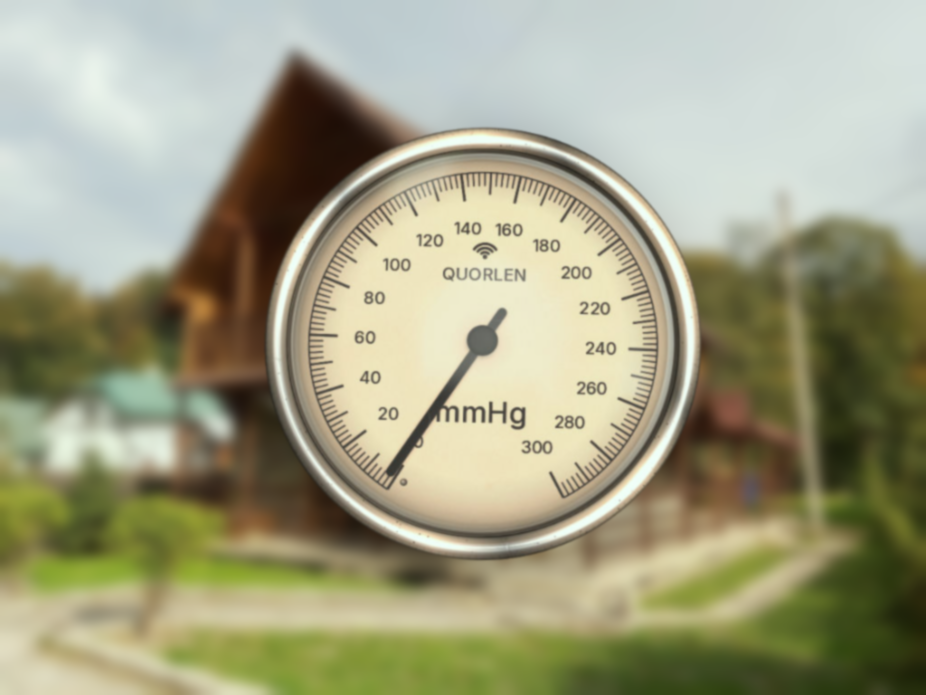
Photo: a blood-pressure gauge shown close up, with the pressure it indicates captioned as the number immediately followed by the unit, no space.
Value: 2mmHg
